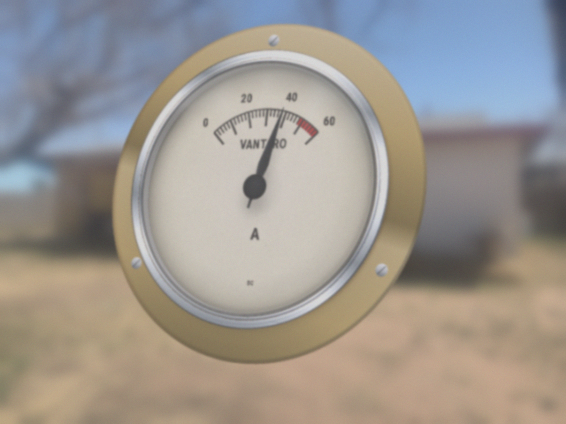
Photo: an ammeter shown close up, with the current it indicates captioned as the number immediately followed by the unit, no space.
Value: 40A
